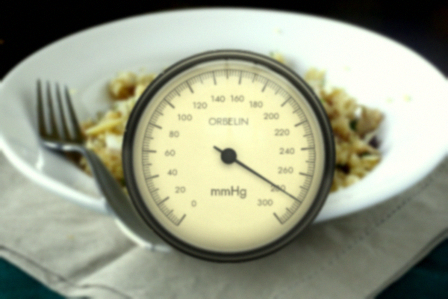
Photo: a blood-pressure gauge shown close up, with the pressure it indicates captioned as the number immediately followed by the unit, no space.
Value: 280mmHg
